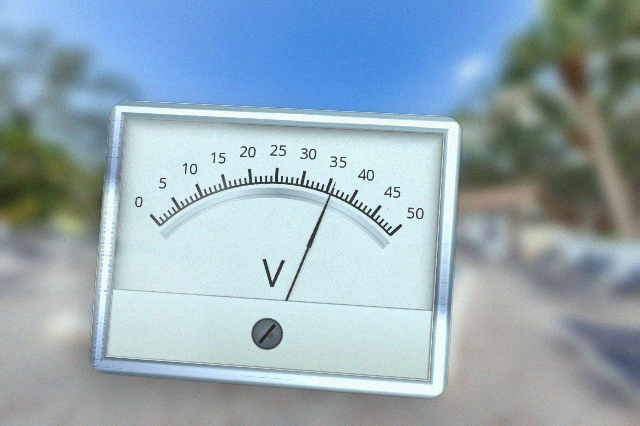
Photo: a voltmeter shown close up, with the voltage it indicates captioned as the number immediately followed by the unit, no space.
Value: 36V
